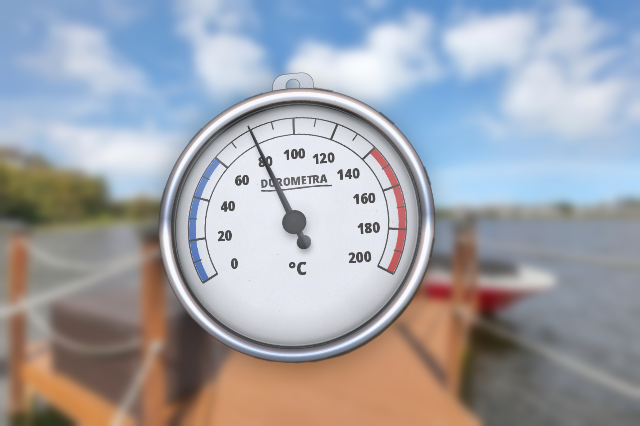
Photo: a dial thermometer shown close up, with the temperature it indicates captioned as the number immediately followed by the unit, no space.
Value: 80°C
